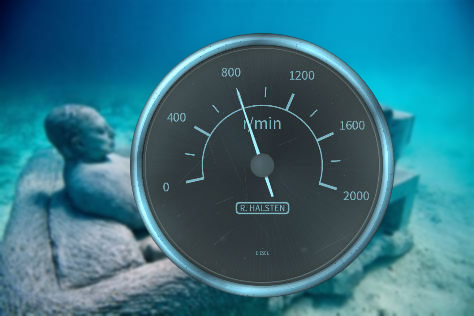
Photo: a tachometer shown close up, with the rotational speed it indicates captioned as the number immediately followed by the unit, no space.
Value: 800rpm
